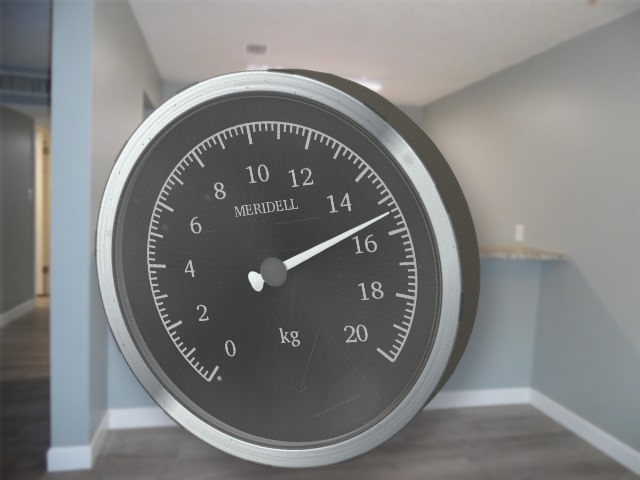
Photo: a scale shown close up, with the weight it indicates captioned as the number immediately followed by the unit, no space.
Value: 15.4kg
